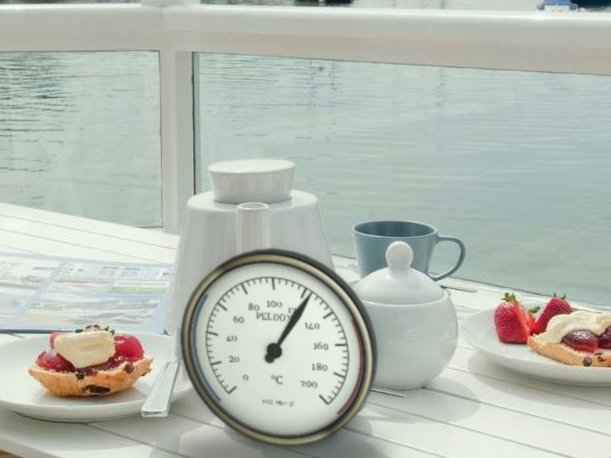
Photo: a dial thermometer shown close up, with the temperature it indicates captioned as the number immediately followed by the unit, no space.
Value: 124°C
